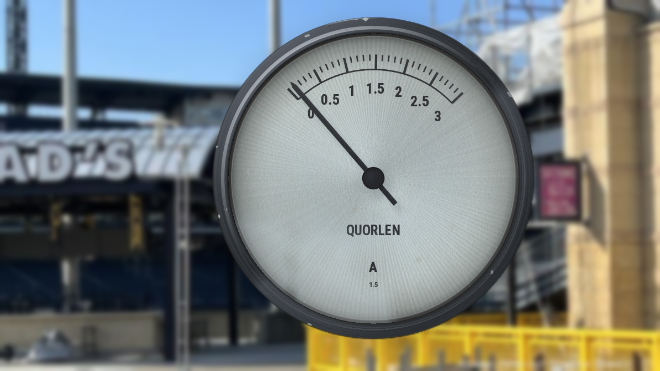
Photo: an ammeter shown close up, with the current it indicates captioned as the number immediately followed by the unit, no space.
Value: 0.1A
